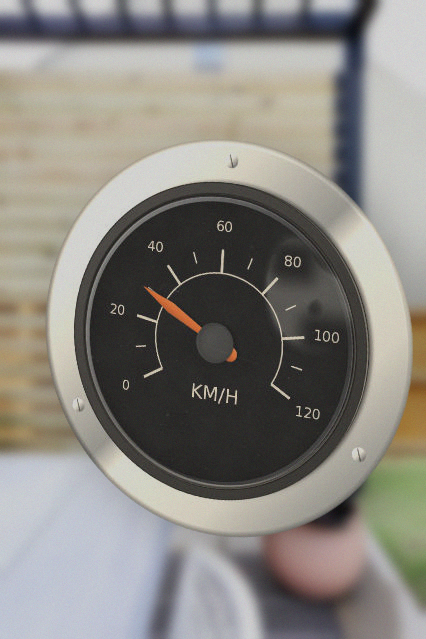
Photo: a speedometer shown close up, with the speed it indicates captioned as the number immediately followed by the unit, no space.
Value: 30km/h
